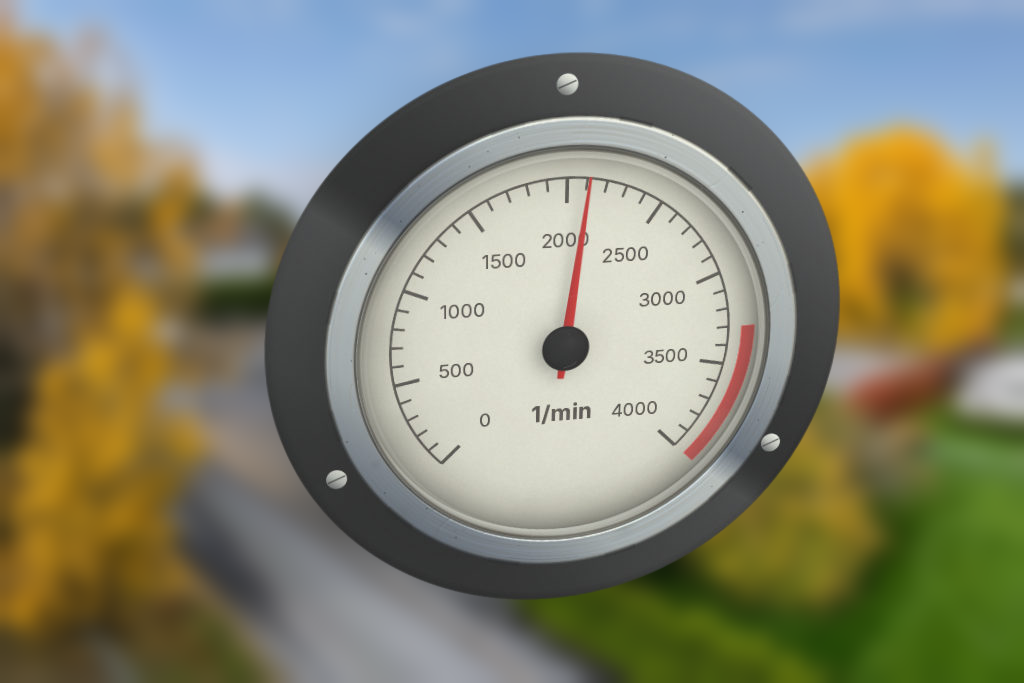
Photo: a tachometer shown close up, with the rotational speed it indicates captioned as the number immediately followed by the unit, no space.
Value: 2100rpm
